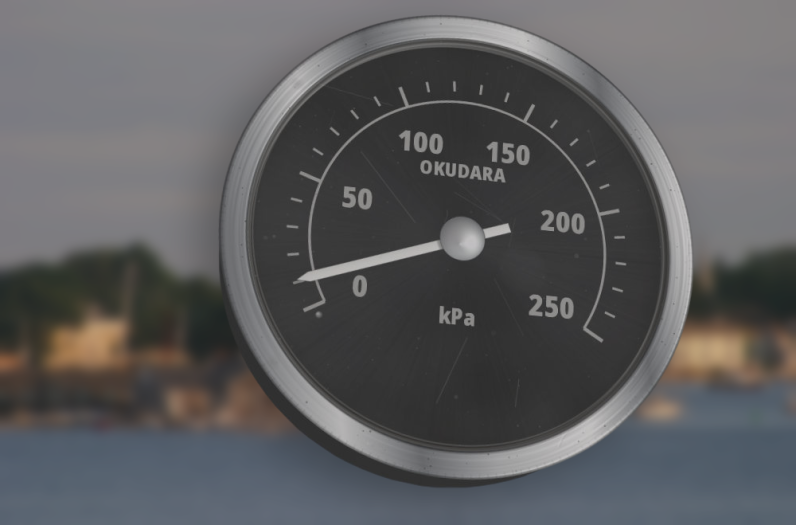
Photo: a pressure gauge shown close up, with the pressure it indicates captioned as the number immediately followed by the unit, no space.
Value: 10kPa
